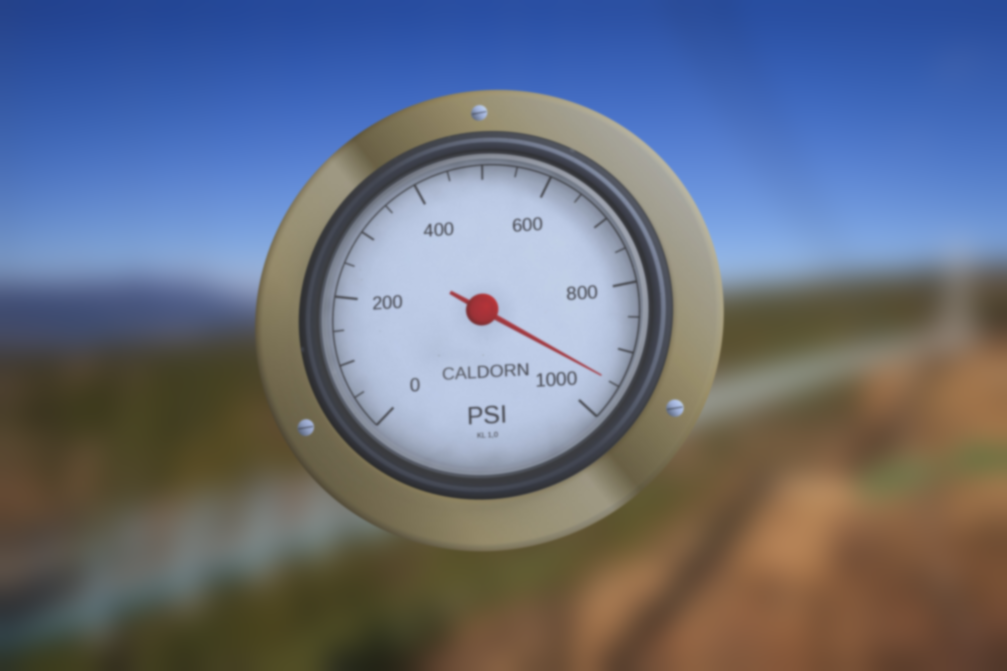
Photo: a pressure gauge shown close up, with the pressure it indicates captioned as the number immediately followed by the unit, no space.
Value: 950psi
